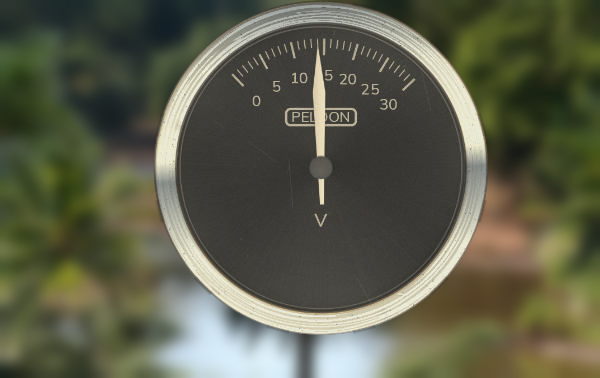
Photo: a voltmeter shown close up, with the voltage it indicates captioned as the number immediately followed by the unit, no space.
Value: 14V
